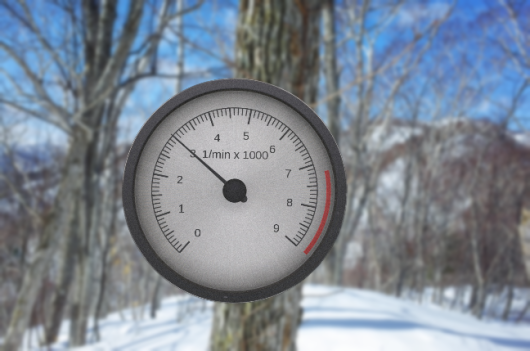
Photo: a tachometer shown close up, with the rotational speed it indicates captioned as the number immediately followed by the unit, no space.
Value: 3000rpm
